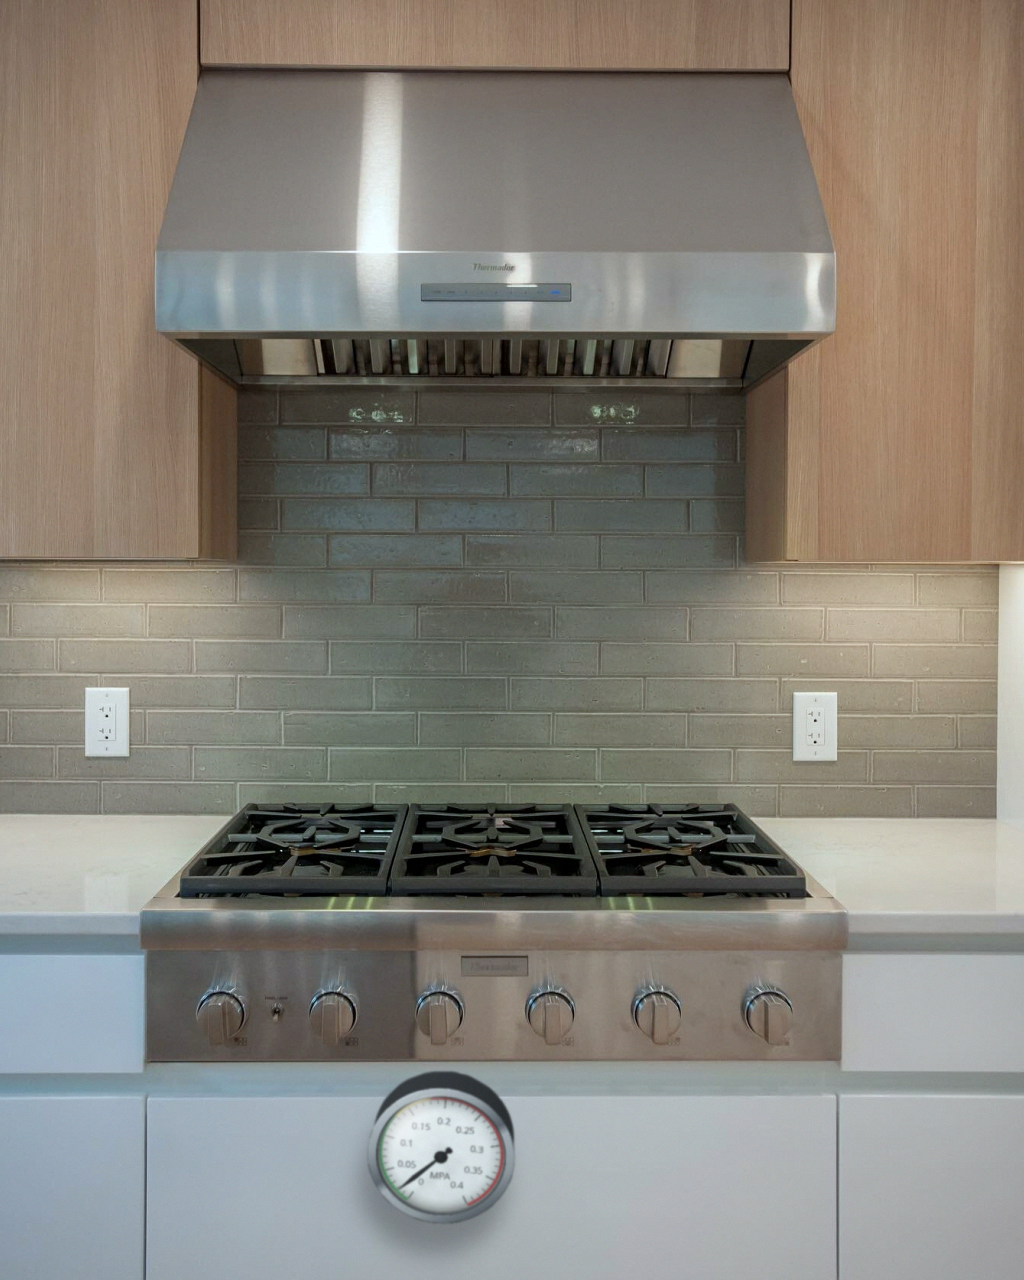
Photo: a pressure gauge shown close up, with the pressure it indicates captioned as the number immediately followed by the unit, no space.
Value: 0.02MPa
